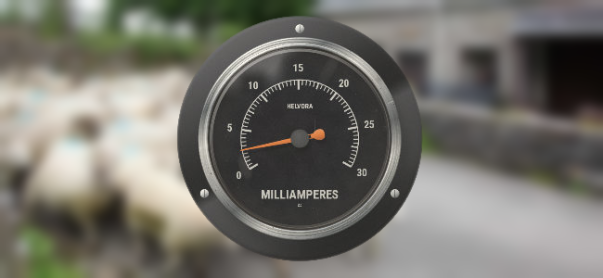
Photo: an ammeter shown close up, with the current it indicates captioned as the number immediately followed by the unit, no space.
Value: 2.5mA
